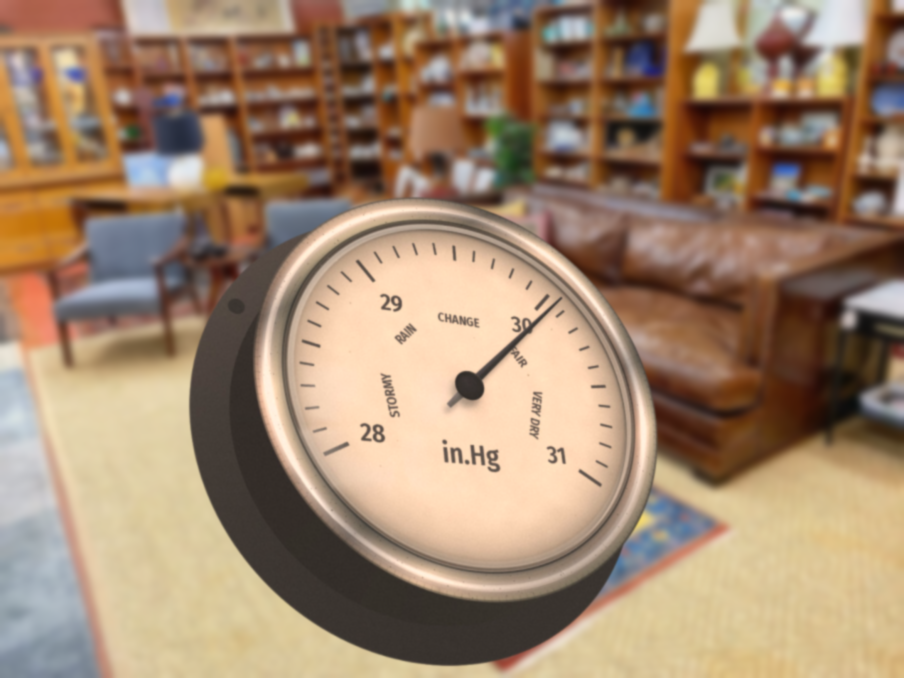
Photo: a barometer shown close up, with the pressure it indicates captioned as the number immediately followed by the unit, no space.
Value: 30.05inHg
